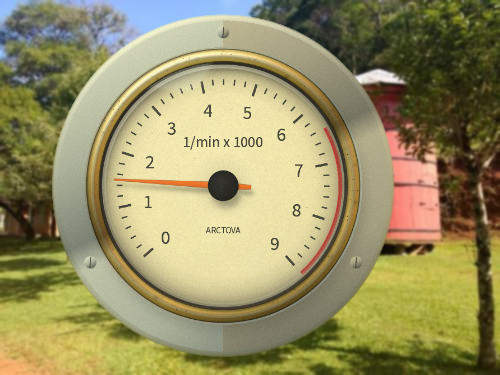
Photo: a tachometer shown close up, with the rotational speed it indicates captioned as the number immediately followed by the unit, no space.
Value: 1500rpm
